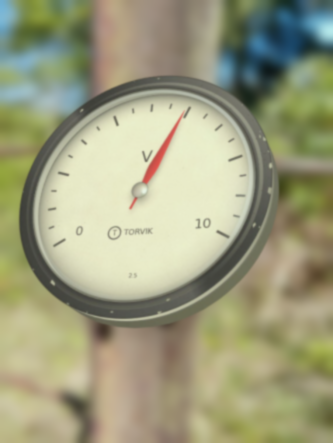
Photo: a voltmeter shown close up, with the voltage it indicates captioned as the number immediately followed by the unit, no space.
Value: 6V
